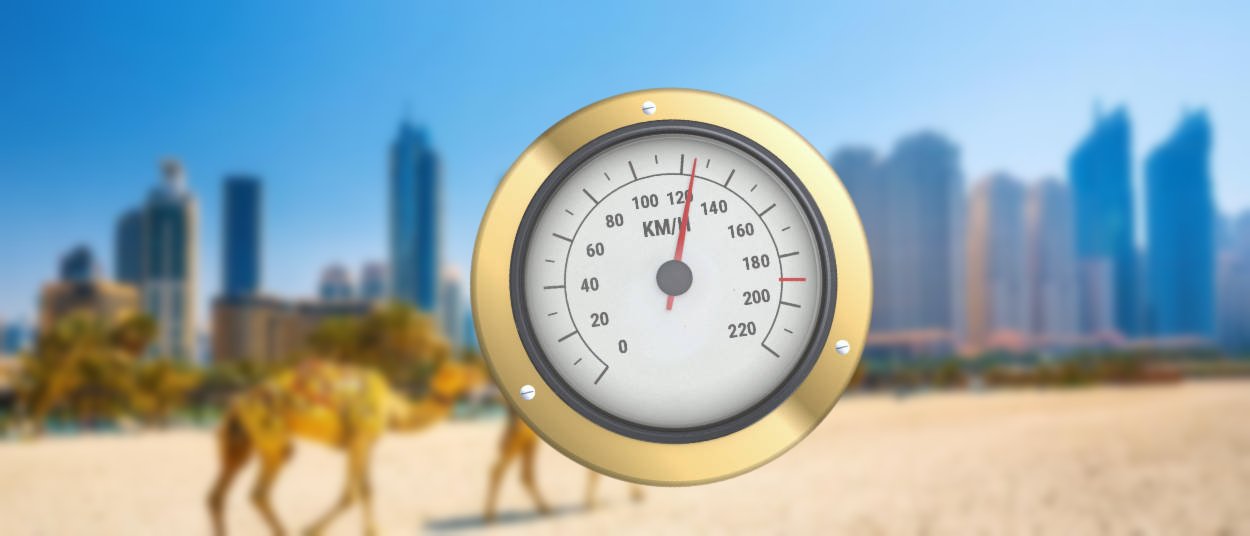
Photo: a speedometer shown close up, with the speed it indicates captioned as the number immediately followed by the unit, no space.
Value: 125km/h
